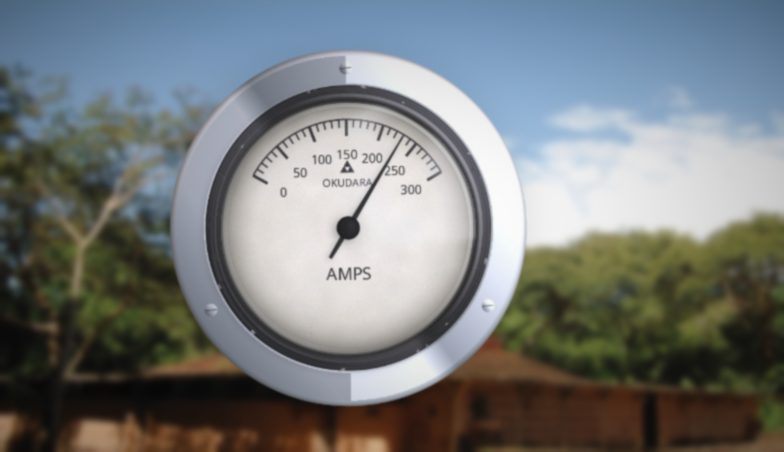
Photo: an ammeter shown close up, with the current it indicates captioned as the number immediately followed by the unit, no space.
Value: 230A
